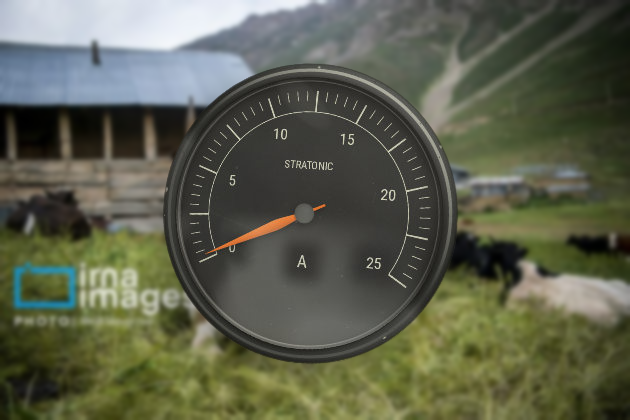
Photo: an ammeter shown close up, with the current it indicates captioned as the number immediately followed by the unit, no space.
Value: 0.25A
